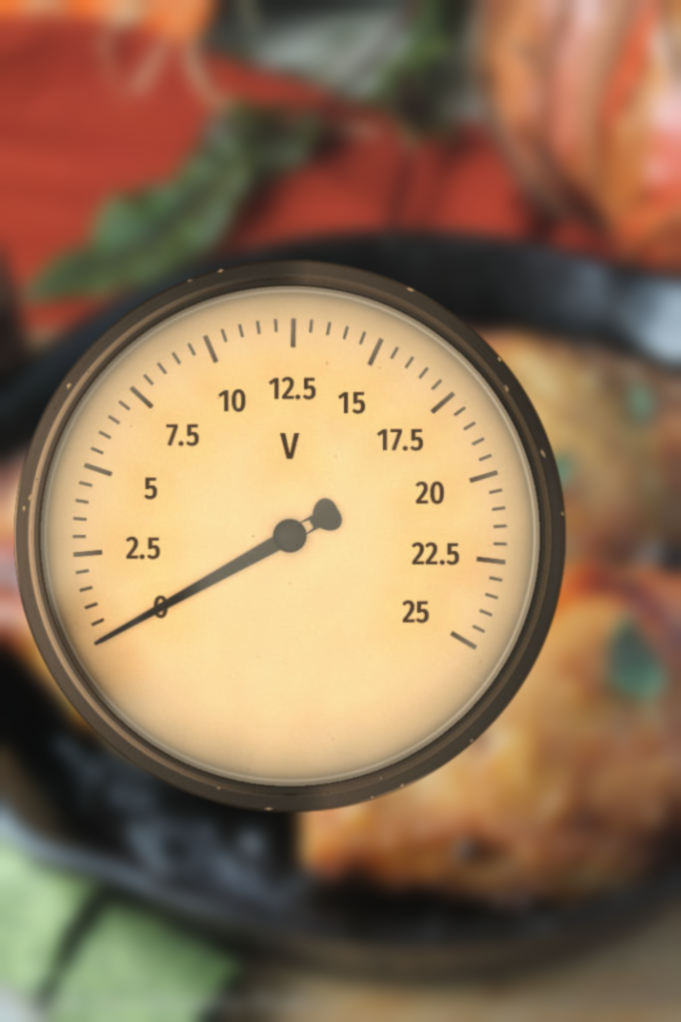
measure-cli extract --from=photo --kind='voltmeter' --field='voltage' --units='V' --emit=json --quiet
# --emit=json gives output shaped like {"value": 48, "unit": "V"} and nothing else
{"value": 0, "unit": "V"}
